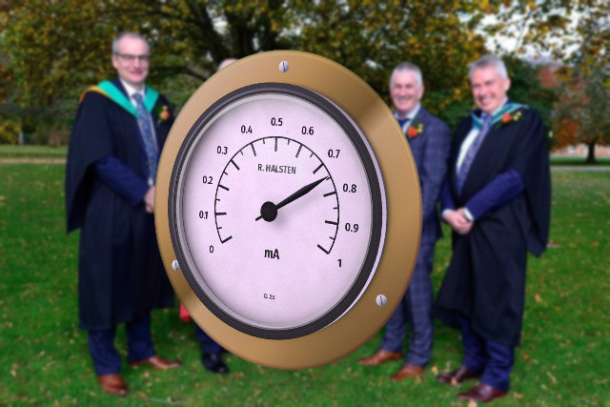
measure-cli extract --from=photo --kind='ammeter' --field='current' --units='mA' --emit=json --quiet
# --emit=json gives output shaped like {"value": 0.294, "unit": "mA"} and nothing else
{"value": 0.75, "unit": "mA"}
